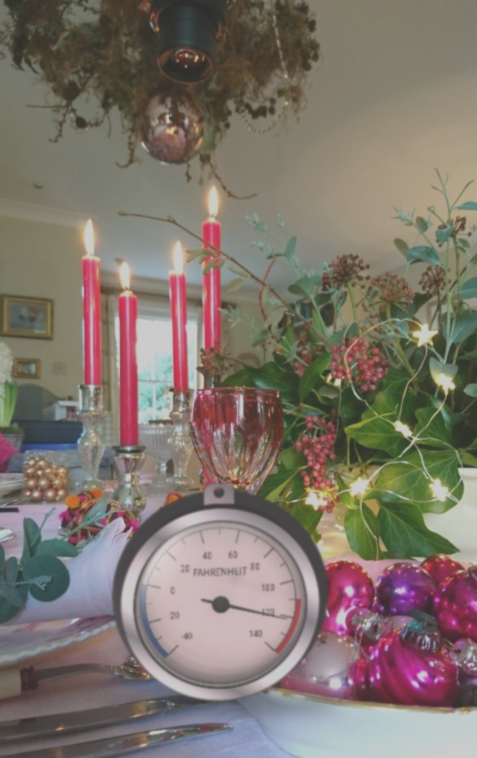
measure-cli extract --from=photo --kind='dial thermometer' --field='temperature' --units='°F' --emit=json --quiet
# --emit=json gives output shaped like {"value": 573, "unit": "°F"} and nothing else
{"value": 120, "unit": "°F"}
